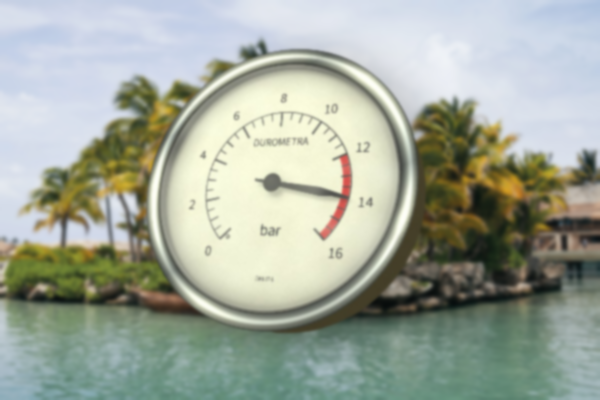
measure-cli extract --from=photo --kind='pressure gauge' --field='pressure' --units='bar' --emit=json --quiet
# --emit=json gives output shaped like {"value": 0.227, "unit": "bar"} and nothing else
{"value": 14, "unit": "bar"}
